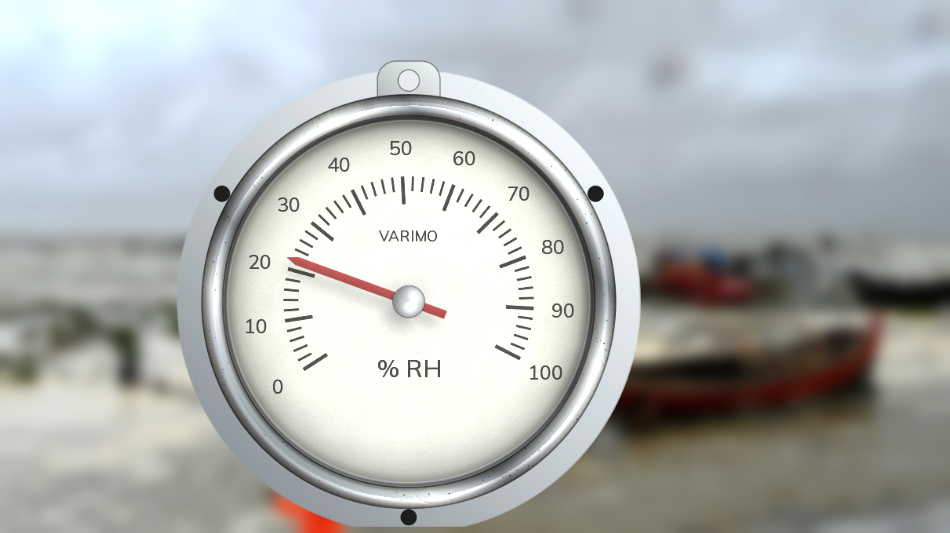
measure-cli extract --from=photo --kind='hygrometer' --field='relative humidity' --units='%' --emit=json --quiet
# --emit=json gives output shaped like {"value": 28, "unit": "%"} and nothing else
{"value": 22, "unit": "%"}
